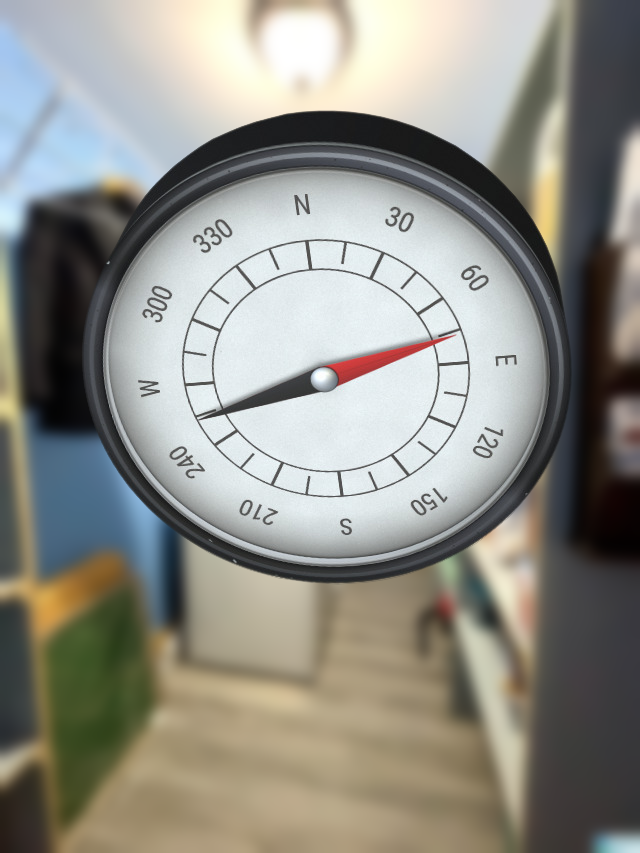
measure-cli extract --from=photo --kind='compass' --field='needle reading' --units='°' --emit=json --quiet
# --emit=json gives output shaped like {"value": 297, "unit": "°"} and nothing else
{"value": 75, "unit": "°"}
